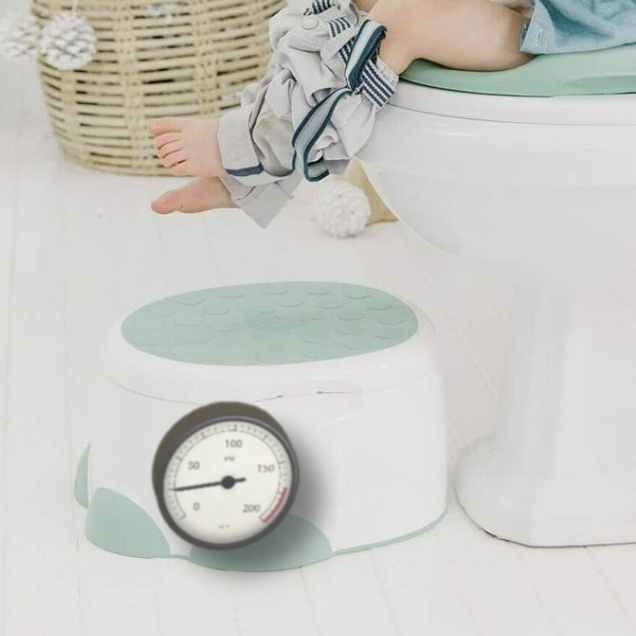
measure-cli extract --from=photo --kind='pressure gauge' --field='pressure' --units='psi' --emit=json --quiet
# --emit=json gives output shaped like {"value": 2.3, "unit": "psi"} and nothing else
{"value": 25, "unit": "psi"}
